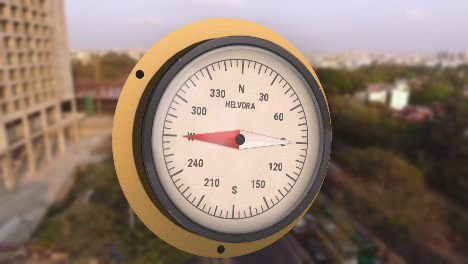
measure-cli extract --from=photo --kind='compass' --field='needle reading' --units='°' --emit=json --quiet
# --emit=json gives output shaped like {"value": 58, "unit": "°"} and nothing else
{"value": 270, "unit": "°"}
